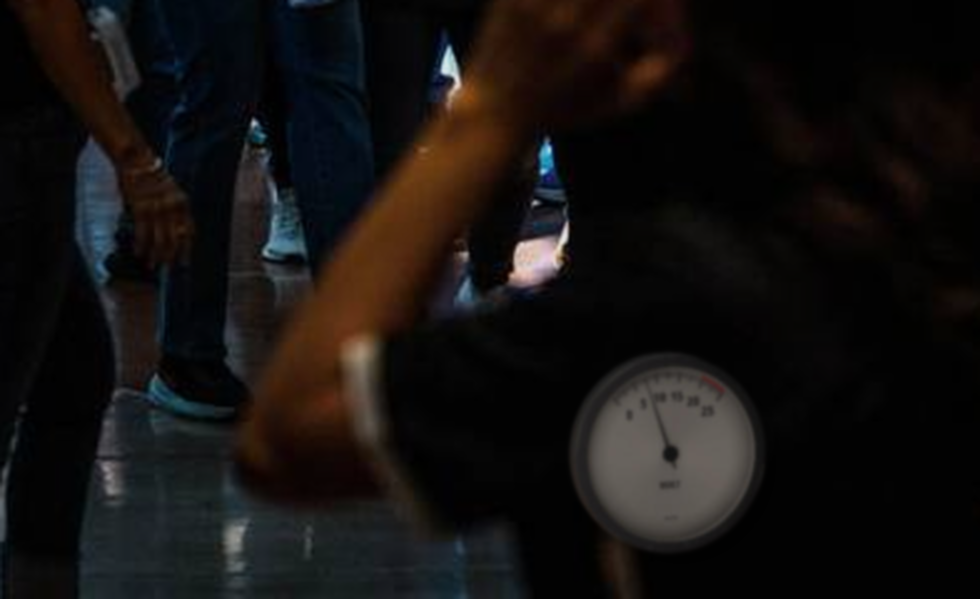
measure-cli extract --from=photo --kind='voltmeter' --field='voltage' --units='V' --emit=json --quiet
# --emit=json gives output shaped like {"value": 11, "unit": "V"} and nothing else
{"value": 7.5, "unit": "V"}
